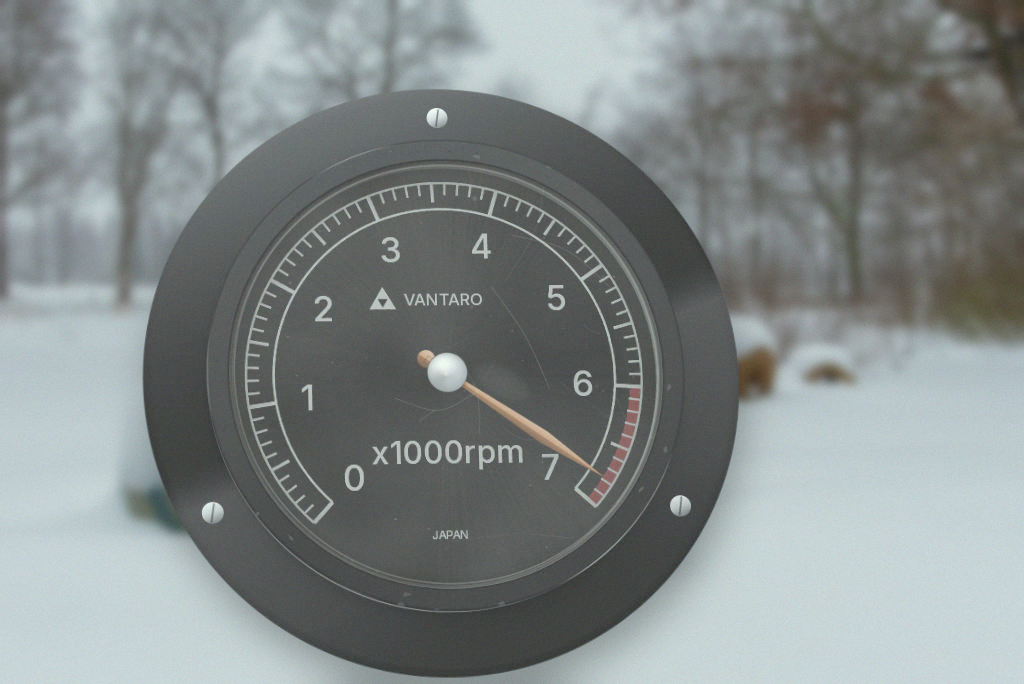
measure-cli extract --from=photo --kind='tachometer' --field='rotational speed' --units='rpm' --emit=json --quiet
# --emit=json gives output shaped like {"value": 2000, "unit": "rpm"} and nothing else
{"value": 6800, "unit": "rpm"}
